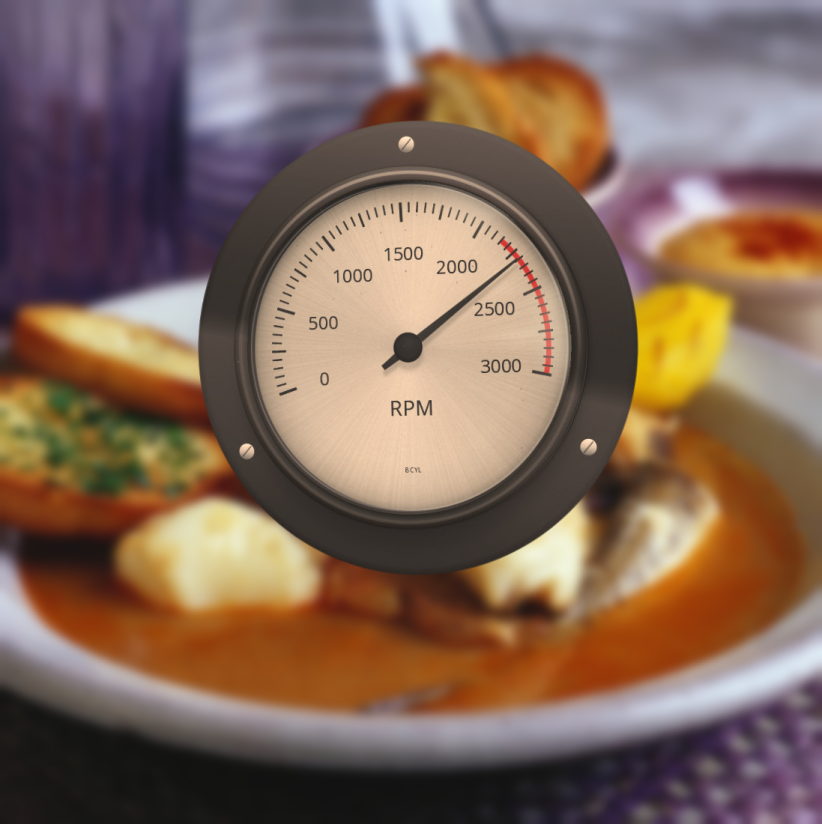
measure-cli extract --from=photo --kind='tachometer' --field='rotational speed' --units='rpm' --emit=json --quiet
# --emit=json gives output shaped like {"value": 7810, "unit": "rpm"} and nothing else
{"value": 2300, "unit": "rpm"}
